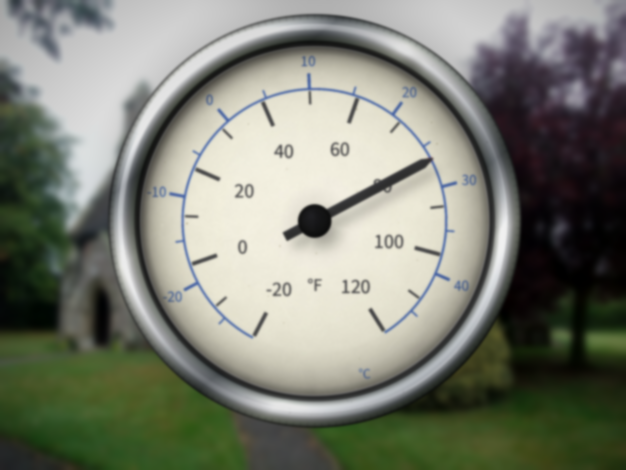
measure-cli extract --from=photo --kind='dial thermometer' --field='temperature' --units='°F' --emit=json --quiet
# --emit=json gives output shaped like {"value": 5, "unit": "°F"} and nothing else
{"value": 80, "unit": "°F"}
